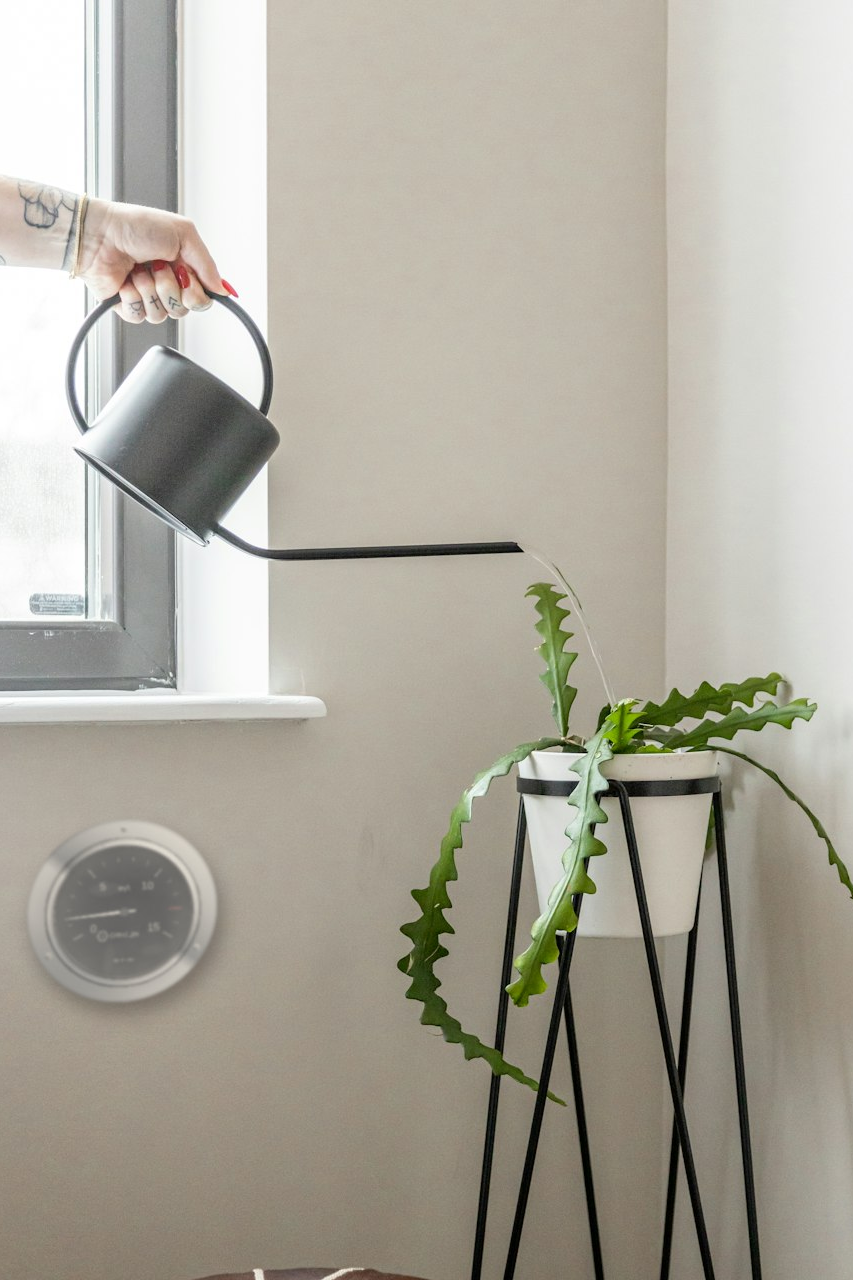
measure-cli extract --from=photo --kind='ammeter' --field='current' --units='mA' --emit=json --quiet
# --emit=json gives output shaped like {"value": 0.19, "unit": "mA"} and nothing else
{"value": 1.5, "unit": "mA"}
